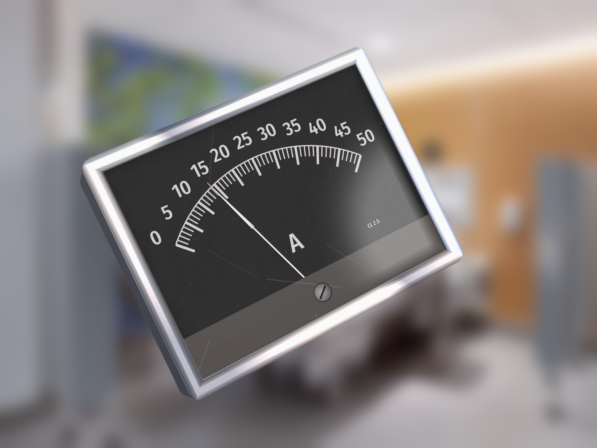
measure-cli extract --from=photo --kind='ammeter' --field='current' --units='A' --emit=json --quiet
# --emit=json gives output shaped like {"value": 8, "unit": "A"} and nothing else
{"value": 14, "unit": "A"}
